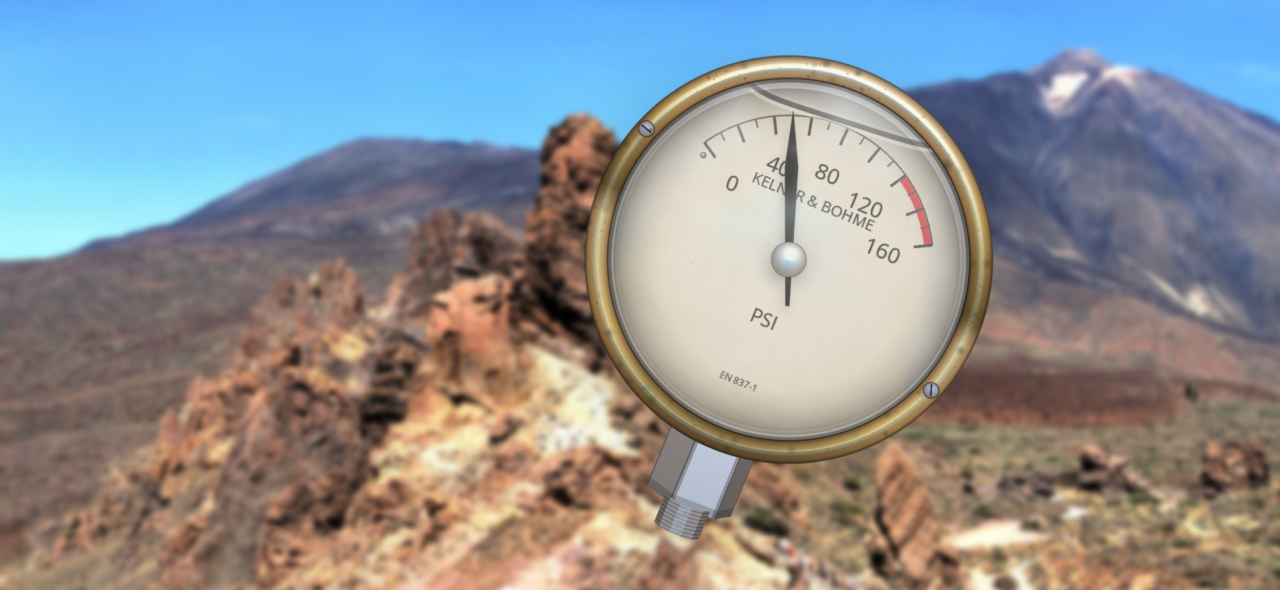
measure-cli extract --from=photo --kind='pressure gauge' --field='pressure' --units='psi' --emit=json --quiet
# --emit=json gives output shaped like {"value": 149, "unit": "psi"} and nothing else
{"value": 50, "unit": "psi"}
